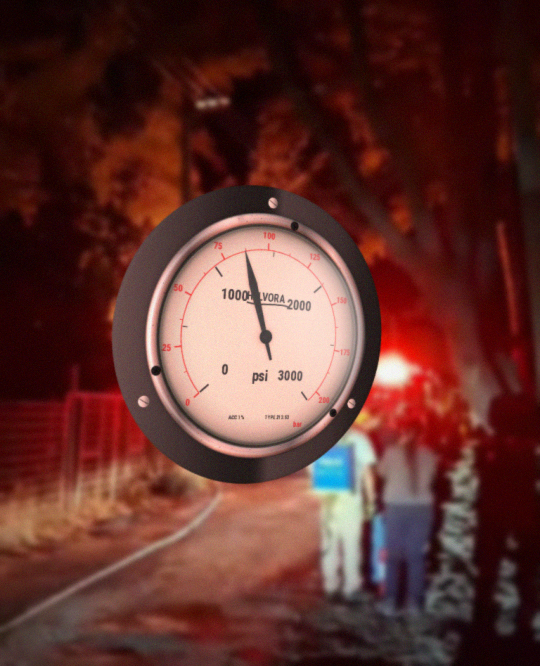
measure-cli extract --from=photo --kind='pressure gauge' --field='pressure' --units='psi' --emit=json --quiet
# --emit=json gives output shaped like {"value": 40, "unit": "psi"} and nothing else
{"value": 1250, "unit": "psi"}
